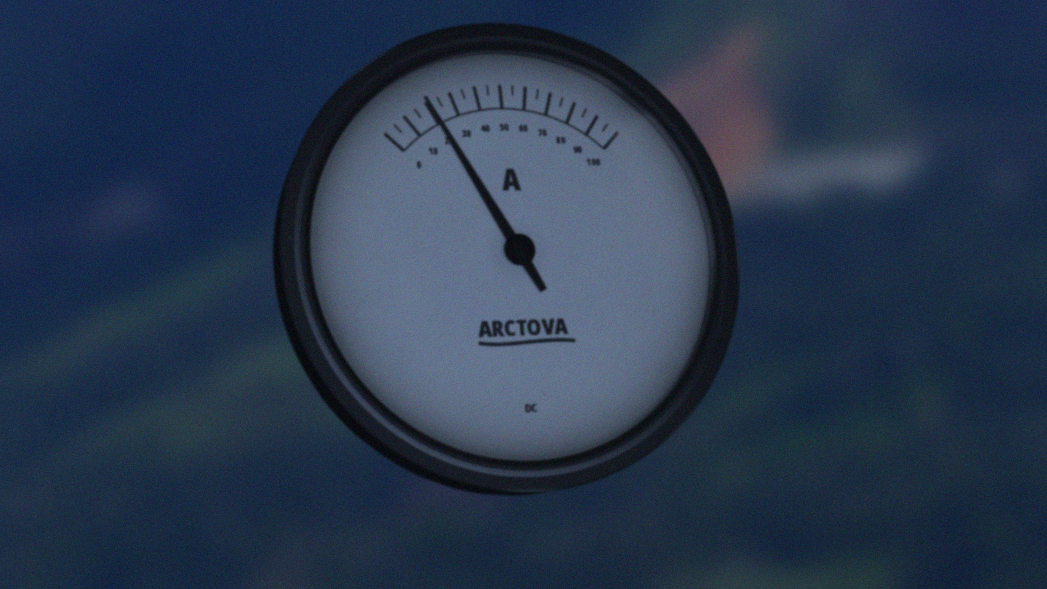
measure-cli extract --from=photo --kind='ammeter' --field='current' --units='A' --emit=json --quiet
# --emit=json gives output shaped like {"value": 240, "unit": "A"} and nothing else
{"value": 20, "unit": "A"}
